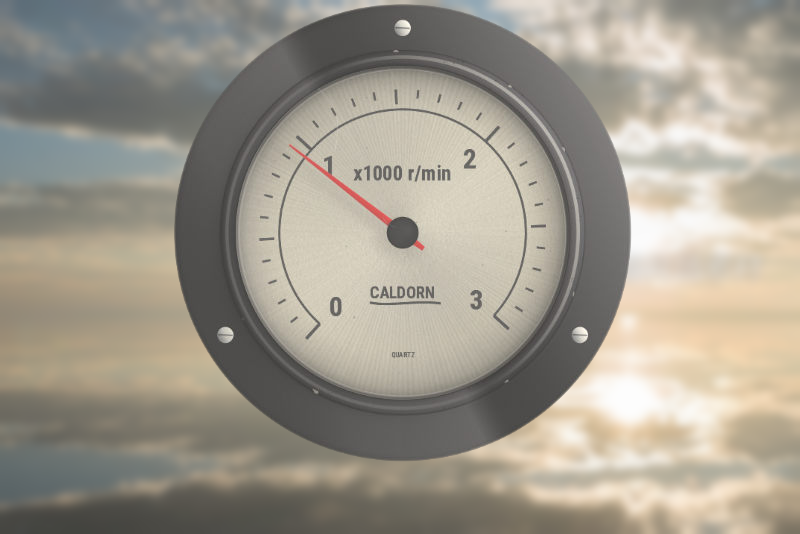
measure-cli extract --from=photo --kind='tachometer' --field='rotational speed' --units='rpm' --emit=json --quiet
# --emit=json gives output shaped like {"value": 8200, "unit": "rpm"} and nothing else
{"value": 950, "unit": "rpm"}
